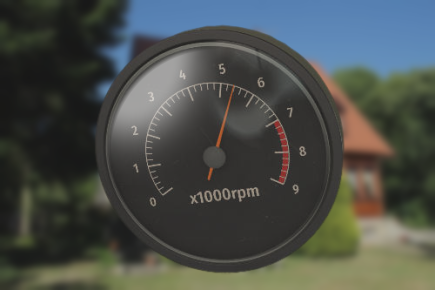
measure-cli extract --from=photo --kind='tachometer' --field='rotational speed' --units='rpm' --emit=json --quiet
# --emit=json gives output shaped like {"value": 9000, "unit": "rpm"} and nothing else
{"value": 5400, "unit": "rpm"}
